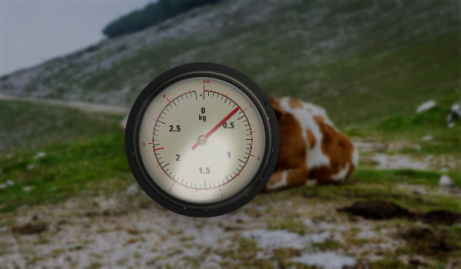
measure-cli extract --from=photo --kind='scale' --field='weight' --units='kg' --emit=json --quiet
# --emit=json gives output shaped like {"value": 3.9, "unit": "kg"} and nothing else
{"value": 0.4, "unit": "kg"}
